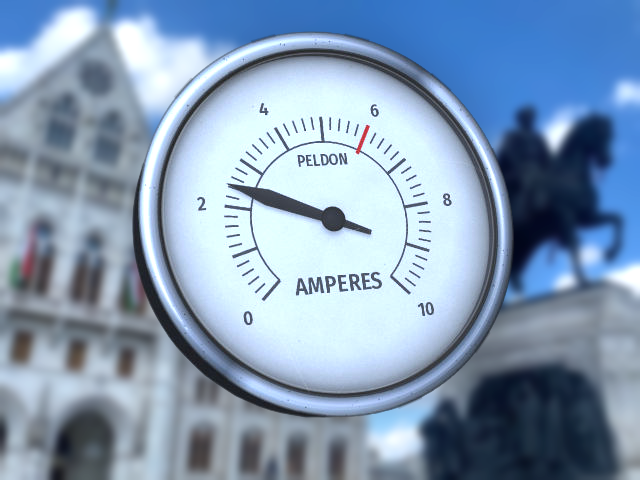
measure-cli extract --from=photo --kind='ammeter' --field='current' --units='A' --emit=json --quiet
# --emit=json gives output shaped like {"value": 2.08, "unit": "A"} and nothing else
{"value": 2.4, "unit": "A"}
